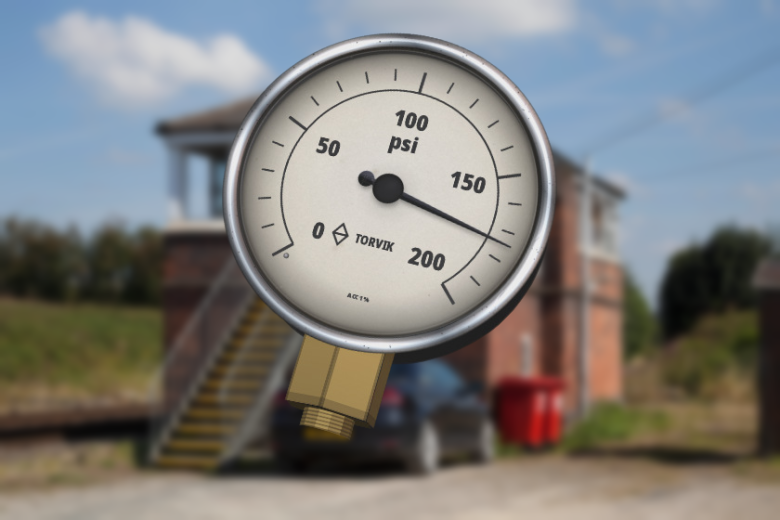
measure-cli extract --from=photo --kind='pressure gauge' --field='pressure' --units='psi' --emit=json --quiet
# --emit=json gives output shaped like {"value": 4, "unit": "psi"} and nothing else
{"value": 175, "unit": "psi"}
